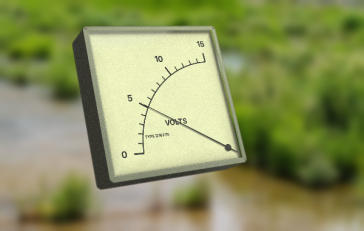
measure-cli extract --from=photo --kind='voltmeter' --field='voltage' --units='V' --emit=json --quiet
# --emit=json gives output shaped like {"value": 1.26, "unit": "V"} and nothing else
{"value": 5, "unit": "V"}
